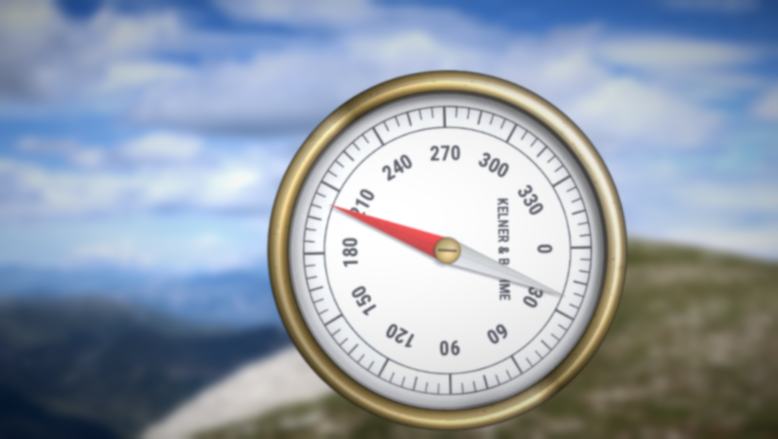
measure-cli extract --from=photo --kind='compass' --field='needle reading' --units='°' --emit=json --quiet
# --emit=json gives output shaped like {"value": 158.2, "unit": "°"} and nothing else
{"value": 202.5, "unit": "°"}
